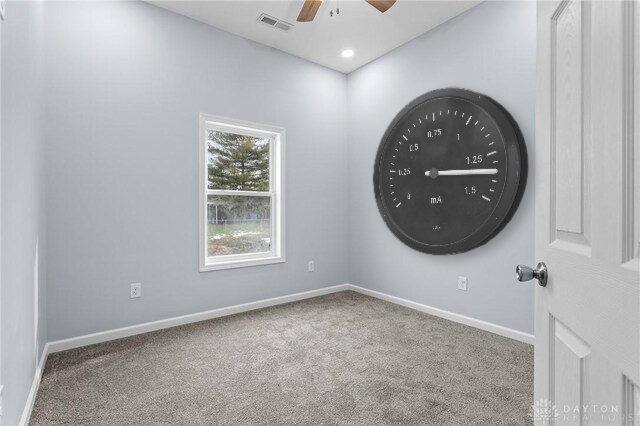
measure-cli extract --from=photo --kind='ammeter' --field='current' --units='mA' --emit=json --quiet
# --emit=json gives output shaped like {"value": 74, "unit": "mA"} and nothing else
{"value": 1.35, "unit": "mA"}
